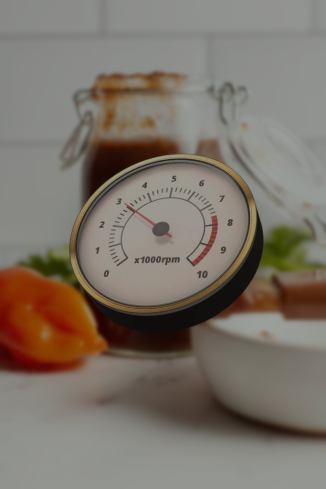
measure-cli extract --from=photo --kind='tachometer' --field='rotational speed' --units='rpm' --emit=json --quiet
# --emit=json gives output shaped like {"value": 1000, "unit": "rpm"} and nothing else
{"value": 3000, "unit": "rpm"}
